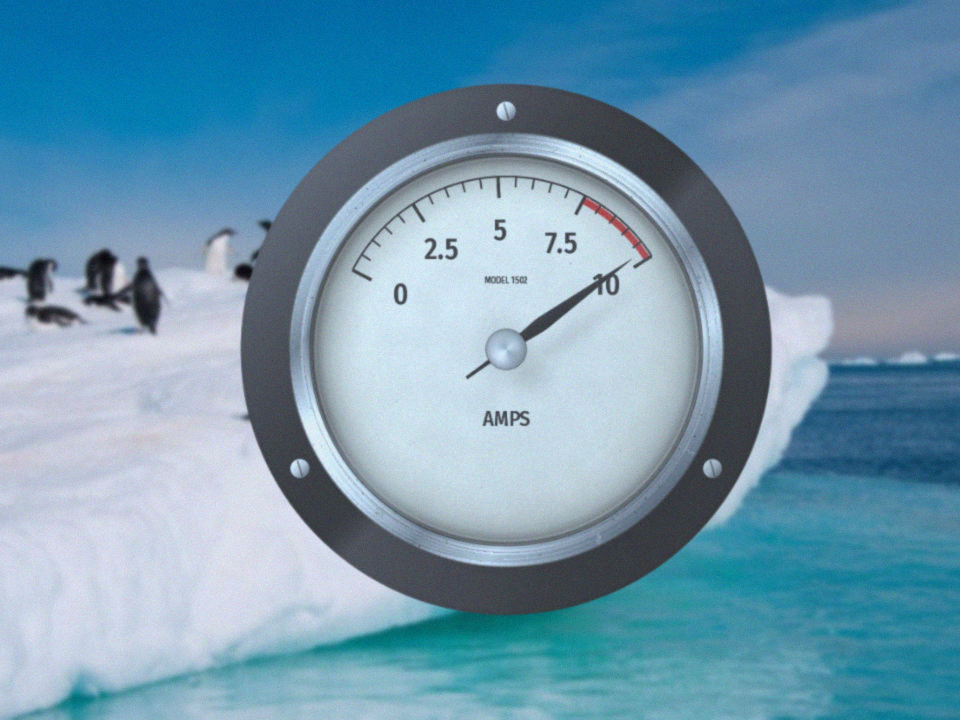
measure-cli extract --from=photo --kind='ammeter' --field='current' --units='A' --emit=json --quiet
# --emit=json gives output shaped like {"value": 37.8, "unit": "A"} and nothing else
{"value": 9.75, "unit": "A"}
